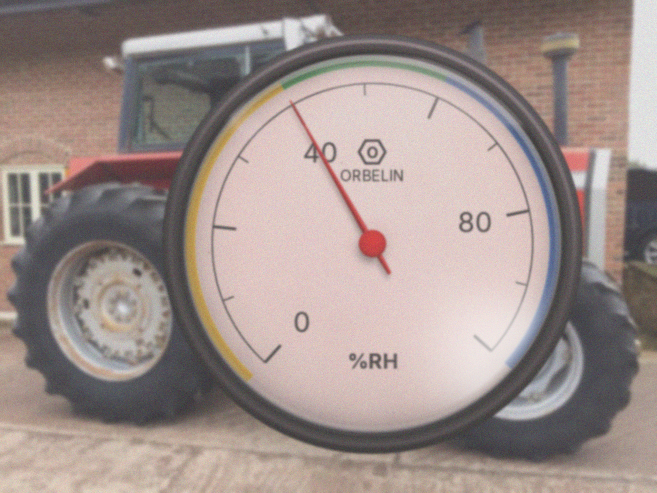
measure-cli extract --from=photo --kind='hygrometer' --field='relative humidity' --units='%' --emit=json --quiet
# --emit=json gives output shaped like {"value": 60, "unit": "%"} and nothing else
{"value": 40, "unit": "%"}
